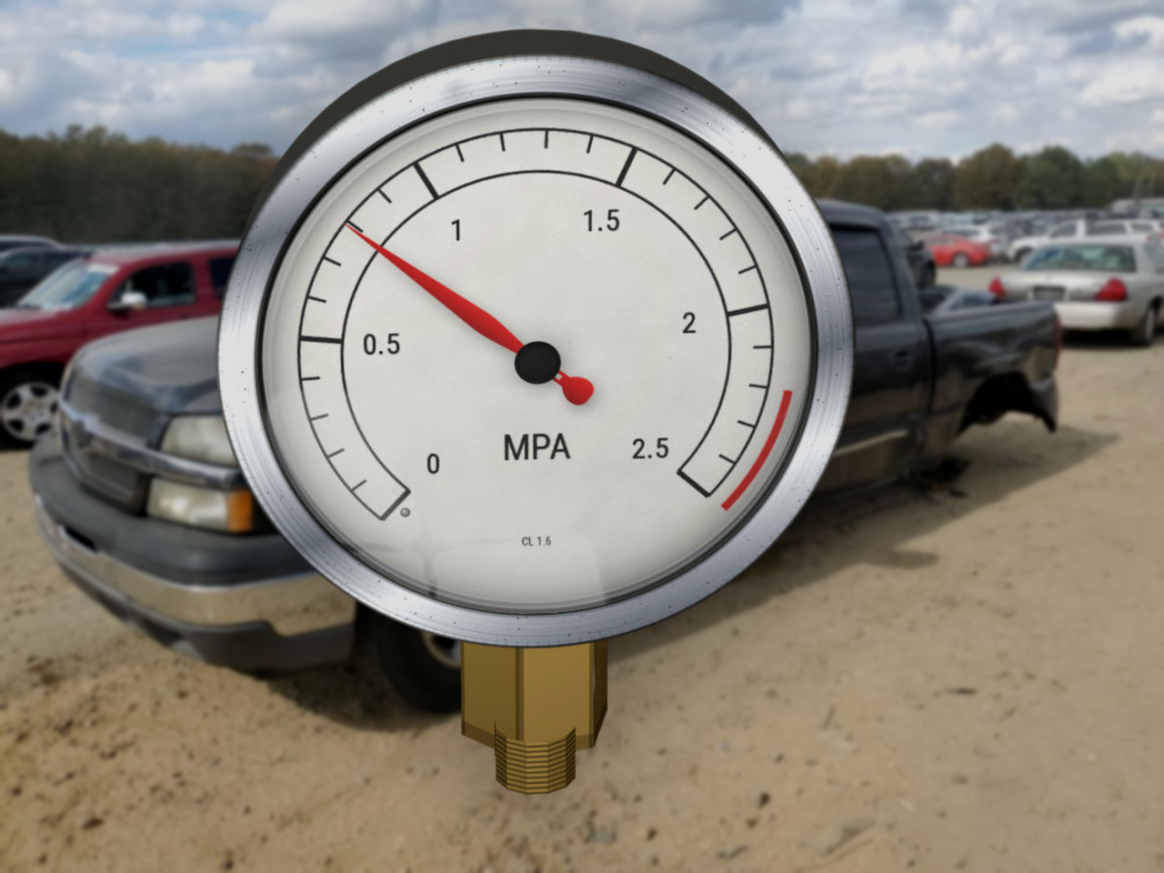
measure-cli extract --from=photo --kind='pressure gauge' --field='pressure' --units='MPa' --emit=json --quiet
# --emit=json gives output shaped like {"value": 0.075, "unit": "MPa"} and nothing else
{"value": 0.8, "unit": "MPa"}
